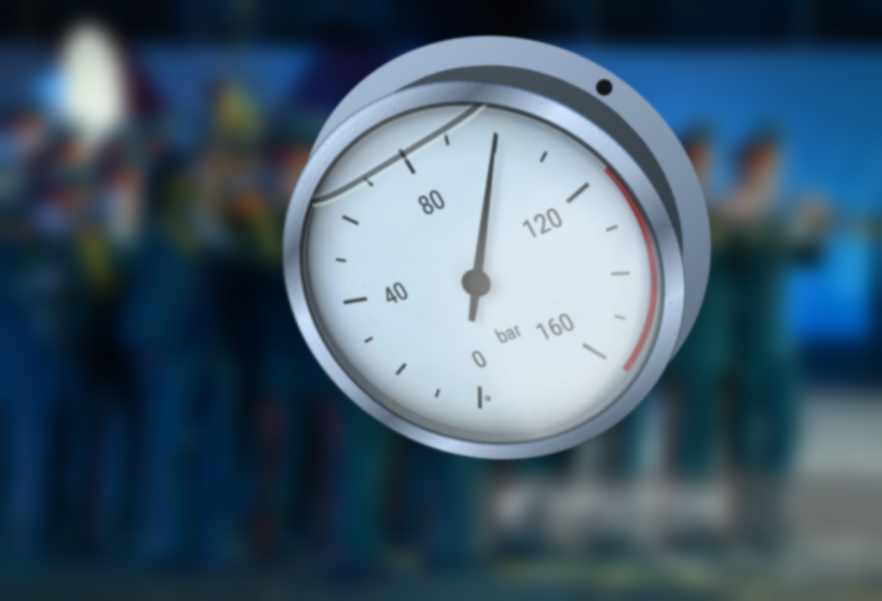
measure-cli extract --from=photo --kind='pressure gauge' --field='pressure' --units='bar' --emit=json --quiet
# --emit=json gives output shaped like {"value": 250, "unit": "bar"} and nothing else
{"value": 100, "unit": "bar"}
